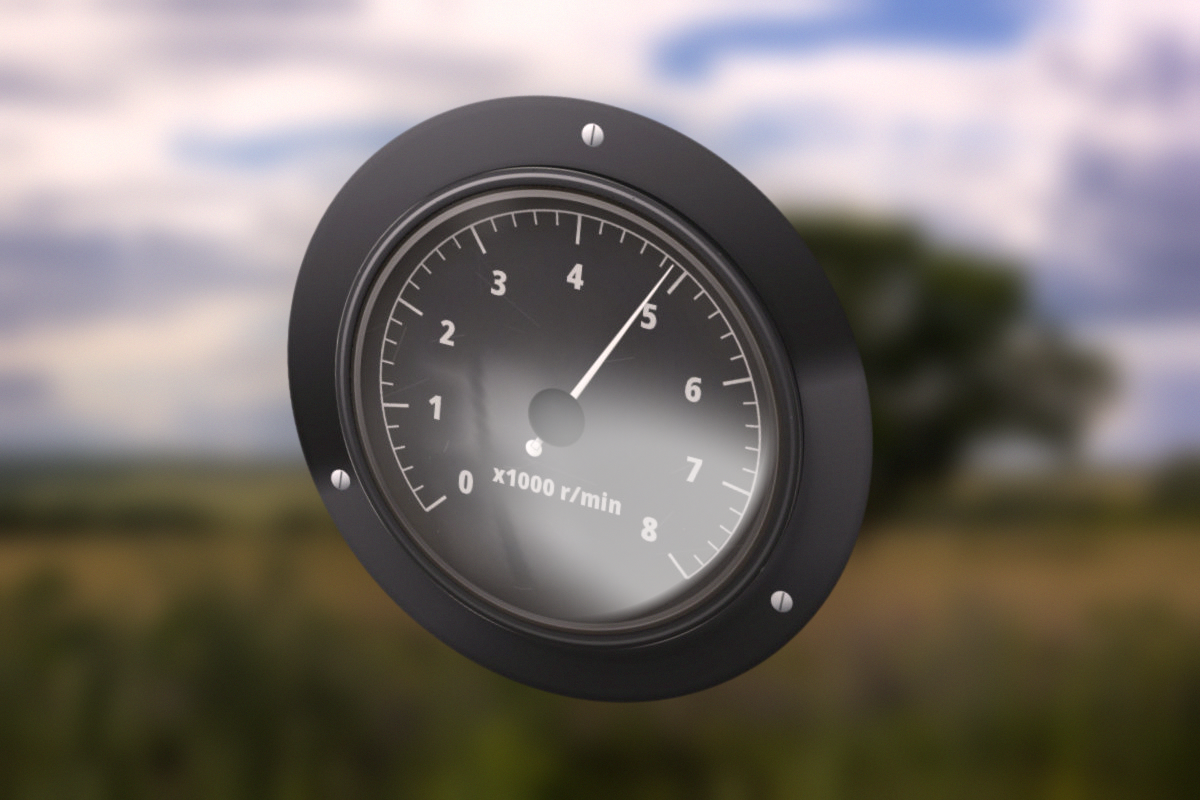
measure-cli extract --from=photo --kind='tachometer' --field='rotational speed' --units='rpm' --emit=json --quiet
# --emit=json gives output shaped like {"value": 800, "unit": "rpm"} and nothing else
{"value": 4900, "unit": "rpm"}
